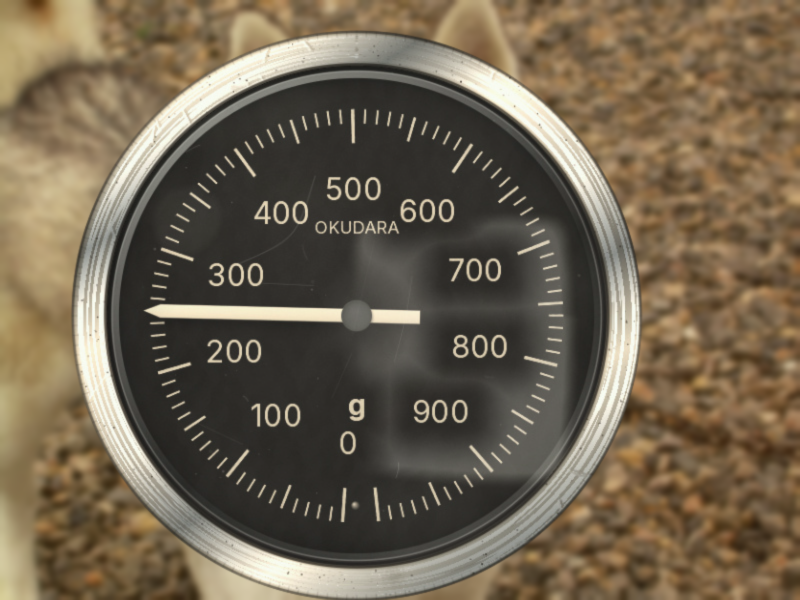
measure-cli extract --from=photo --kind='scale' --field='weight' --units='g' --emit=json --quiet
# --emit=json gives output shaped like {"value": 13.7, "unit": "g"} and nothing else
{"value": 250, "unit": "g"}
